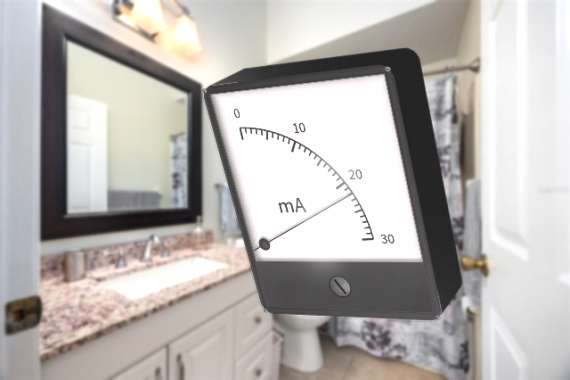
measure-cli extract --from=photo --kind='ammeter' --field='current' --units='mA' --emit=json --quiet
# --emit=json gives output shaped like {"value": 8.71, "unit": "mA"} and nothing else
{"value": 22, "unit": "mA"}
